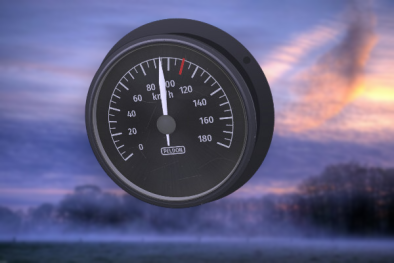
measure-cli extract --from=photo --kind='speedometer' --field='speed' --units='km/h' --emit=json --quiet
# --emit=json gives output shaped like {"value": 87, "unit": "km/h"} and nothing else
{"value": 95, "unit": "km/h"}
